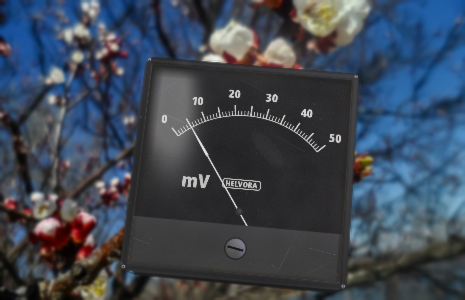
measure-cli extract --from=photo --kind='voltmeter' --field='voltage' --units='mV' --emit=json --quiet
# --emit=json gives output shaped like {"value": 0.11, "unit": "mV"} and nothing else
{"value": 5, "unit": "mV"}
